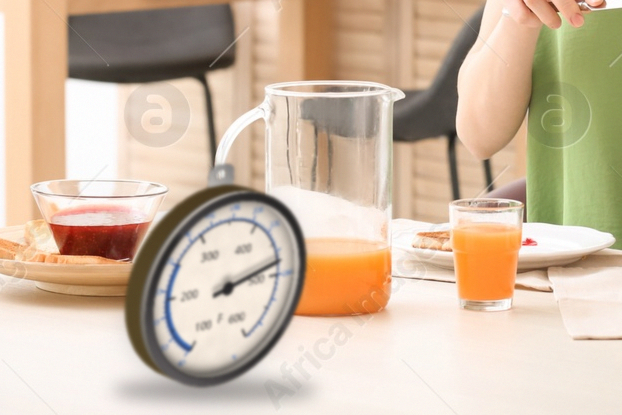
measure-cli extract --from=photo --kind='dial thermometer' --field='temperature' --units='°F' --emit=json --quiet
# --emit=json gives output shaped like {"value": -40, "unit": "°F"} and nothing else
{"value": 475, "unit": "°F"}
